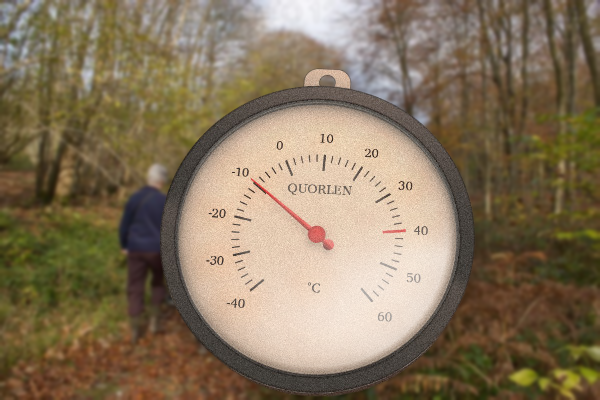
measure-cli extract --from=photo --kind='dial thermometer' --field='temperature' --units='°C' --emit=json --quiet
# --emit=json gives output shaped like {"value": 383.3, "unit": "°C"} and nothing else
{"value": -10, "unit": "°C"}
